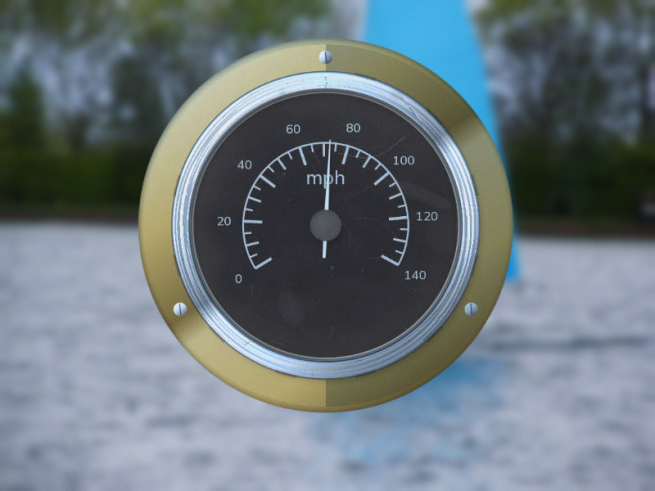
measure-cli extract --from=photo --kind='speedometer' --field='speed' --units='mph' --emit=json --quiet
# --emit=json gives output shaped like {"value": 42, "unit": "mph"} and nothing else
{"value": 72.5, "unit": "mph"}
